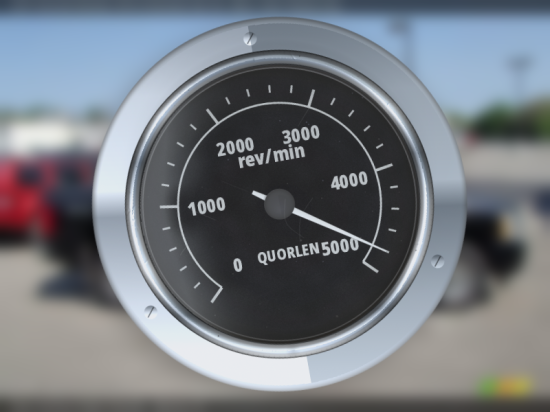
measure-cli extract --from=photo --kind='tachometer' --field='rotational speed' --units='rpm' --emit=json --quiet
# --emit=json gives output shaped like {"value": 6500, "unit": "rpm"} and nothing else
{"value": 4800, "unit": "rpm"}
